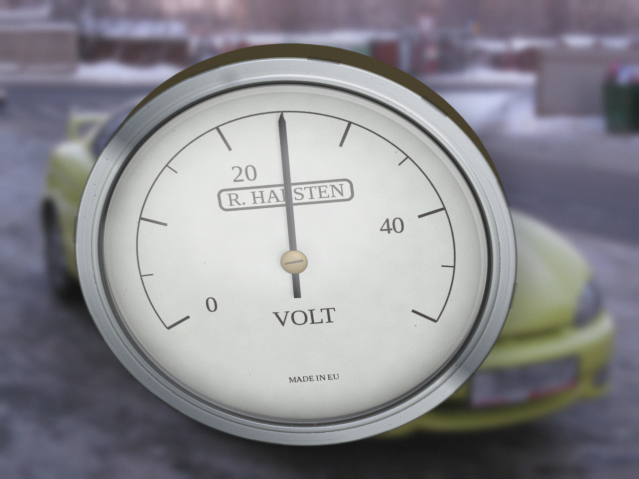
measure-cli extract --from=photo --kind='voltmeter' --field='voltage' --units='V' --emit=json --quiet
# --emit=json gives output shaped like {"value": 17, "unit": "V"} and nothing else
{"value": 25, "unit": "V"}
